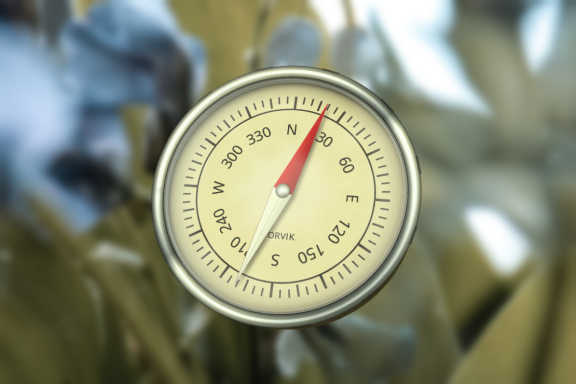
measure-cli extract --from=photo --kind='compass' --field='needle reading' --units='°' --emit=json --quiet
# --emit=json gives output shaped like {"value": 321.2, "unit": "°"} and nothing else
{"value": 20, "unit": "°"}
